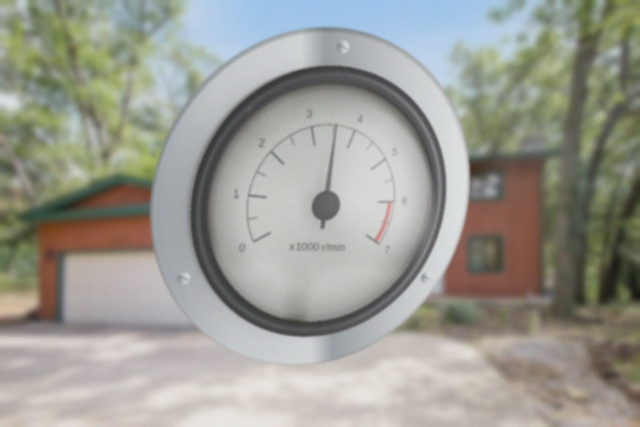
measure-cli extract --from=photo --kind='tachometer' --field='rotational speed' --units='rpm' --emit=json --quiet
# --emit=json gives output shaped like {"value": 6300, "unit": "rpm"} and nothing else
{"value": 3500, "unit": "rpm"}
